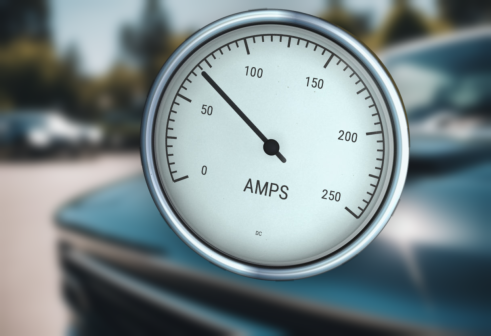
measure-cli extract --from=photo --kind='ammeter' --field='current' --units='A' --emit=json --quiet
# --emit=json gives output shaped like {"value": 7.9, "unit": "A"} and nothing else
{"value": 70, "unit": "A"}
